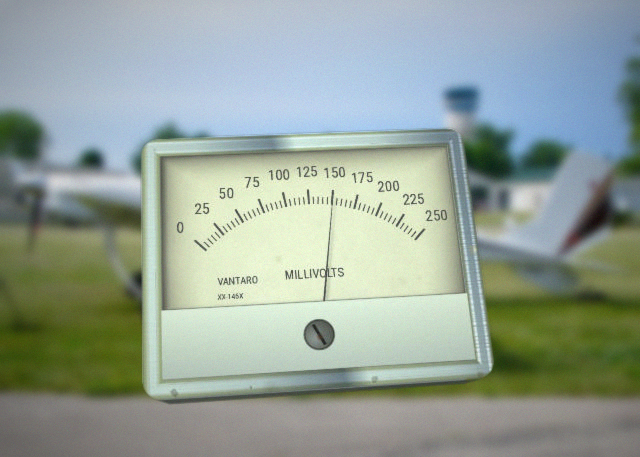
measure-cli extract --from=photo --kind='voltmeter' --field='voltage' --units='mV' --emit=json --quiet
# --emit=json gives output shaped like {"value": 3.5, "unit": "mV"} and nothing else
{"value": 150, "unit": "mV"}
